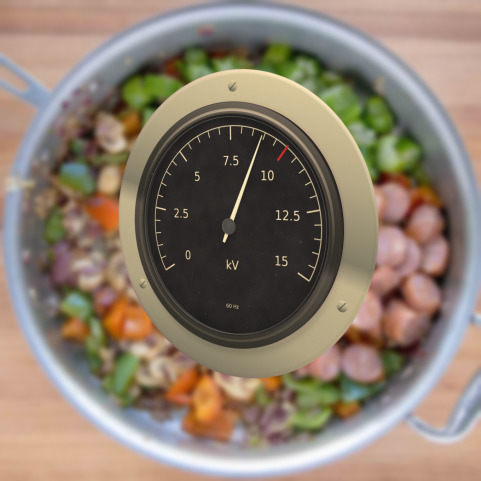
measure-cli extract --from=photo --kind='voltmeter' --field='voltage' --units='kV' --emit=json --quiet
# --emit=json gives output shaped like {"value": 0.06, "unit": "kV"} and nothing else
{"value": 9, "unit": "kV"}
